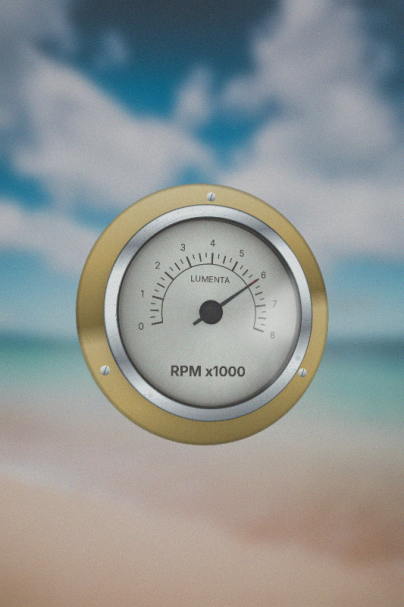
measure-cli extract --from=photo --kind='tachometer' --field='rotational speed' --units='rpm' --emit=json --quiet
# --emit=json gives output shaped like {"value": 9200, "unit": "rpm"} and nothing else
{"value": 6000, "unit": "rpm"}
